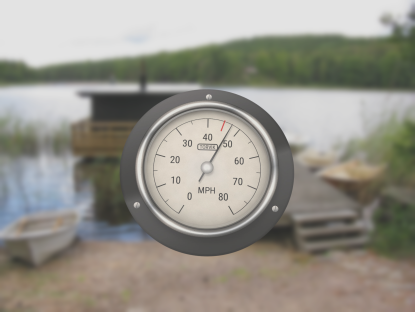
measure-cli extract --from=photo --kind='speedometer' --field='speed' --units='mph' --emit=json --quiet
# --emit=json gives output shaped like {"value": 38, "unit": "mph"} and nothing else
{"value": 47.5, "unit": "mph"}
